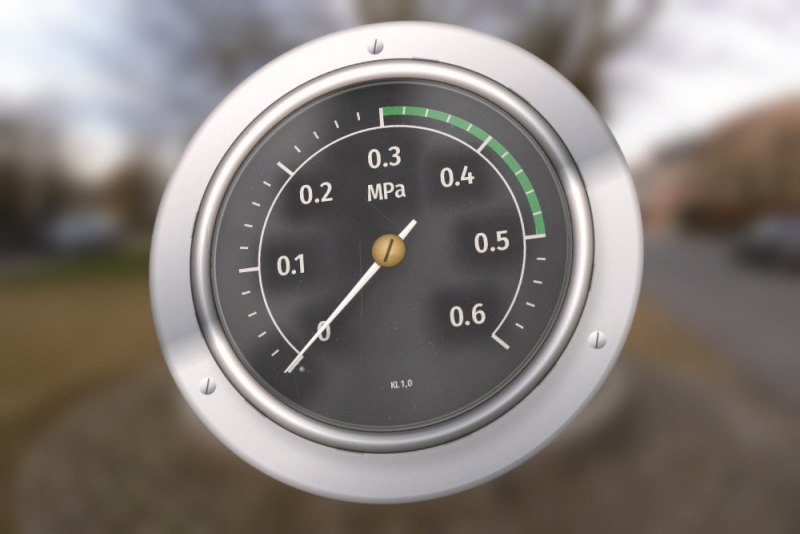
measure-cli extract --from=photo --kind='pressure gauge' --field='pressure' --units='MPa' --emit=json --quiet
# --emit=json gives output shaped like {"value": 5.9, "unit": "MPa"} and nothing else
{"value": 0, "unit": "MPa"}
